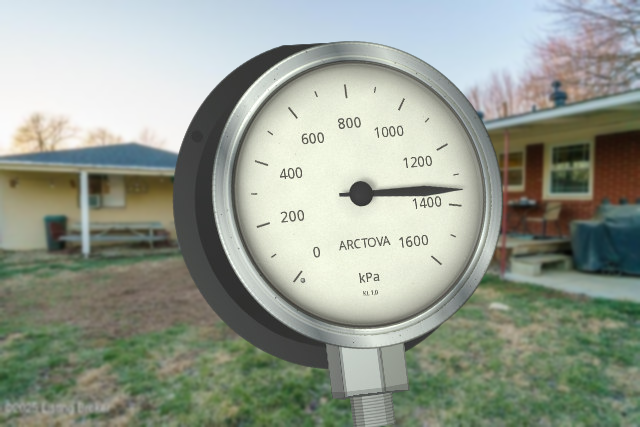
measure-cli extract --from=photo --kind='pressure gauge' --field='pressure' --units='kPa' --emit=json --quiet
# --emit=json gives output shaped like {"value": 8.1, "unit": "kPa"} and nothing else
{"value": 1350, "unit": "kPa"}
